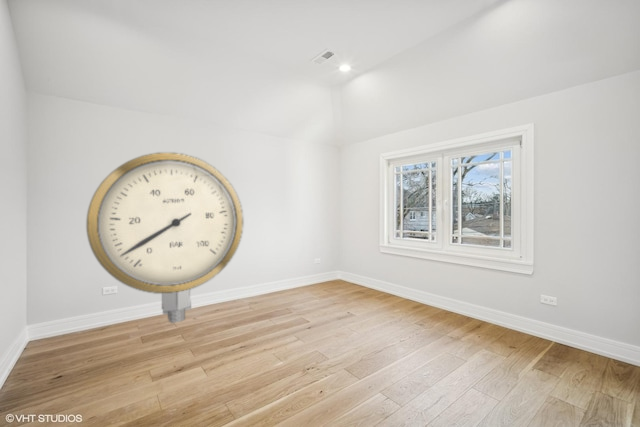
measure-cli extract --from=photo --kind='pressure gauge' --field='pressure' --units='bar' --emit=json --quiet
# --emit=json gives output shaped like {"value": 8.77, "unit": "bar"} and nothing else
{"value": 6, "unit": "bar"}
